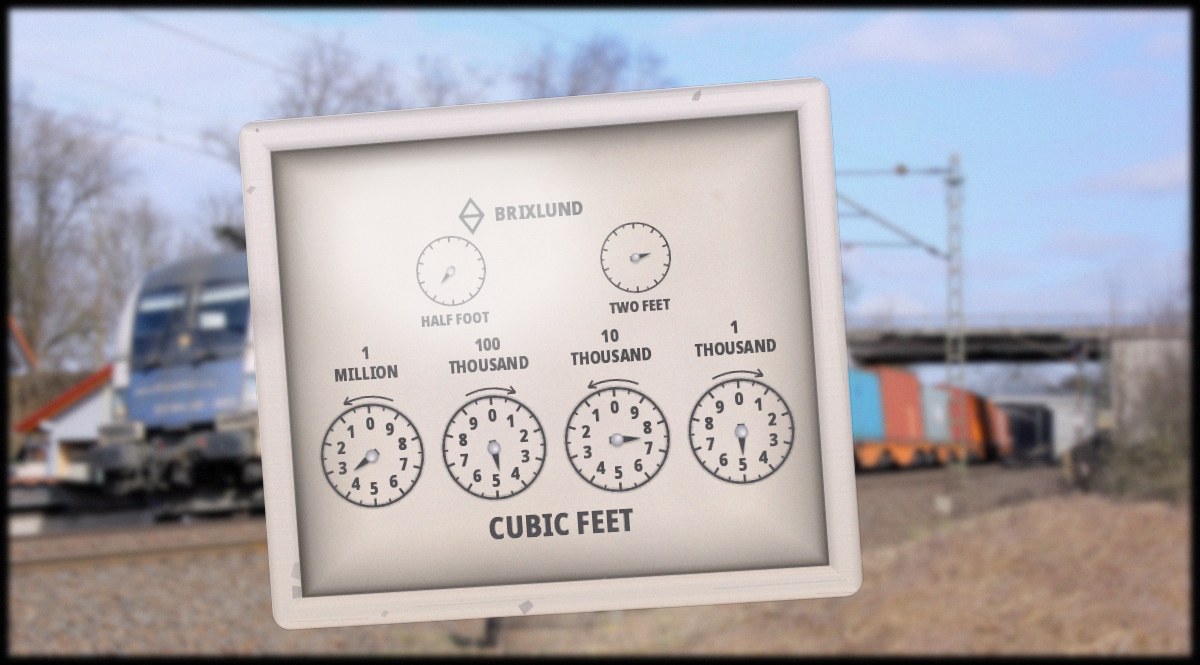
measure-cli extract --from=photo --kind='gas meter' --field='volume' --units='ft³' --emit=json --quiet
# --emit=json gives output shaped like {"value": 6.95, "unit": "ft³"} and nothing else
{"value": 347500, "unit": "ft³"}
